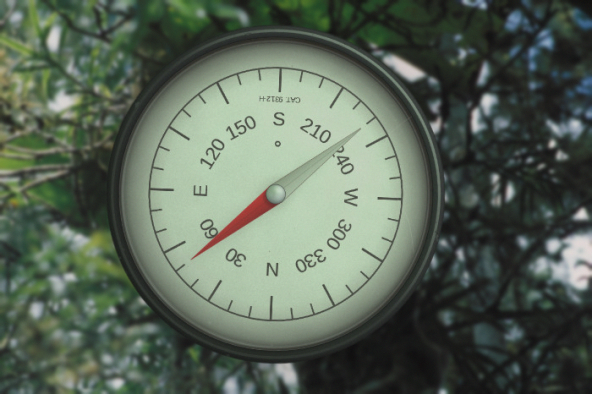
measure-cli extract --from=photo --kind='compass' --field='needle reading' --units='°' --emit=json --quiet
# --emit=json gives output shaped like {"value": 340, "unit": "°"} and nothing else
{"value": 50, "unit": "°"}
